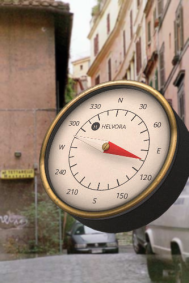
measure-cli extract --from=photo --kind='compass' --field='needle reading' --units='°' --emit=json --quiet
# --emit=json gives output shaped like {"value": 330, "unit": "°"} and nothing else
{"value": 105, "unit": "°"}
